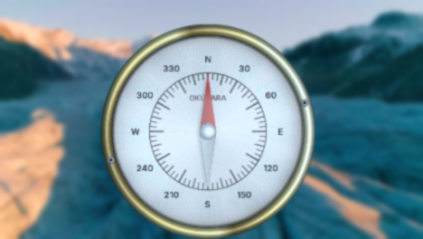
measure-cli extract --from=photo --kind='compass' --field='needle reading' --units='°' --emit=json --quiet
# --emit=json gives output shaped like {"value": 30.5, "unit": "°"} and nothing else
{"value": 0, "unit": "°"}
